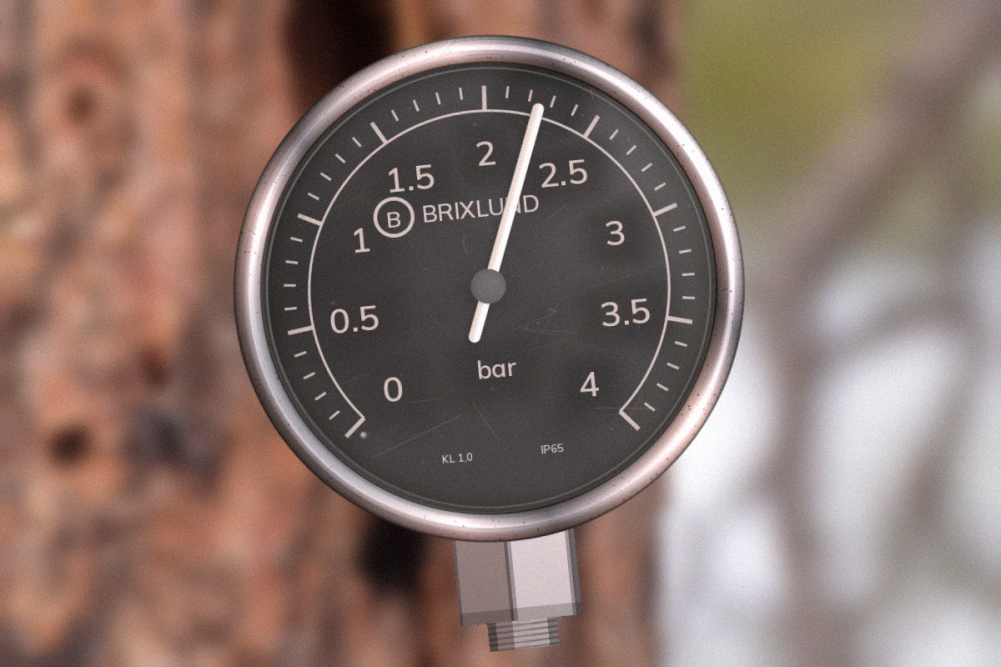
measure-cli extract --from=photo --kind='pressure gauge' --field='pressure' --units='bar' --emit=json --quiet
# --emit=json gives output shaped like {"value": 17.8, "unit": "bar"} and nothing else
{"value": 2.25, "unit": "bar"}
